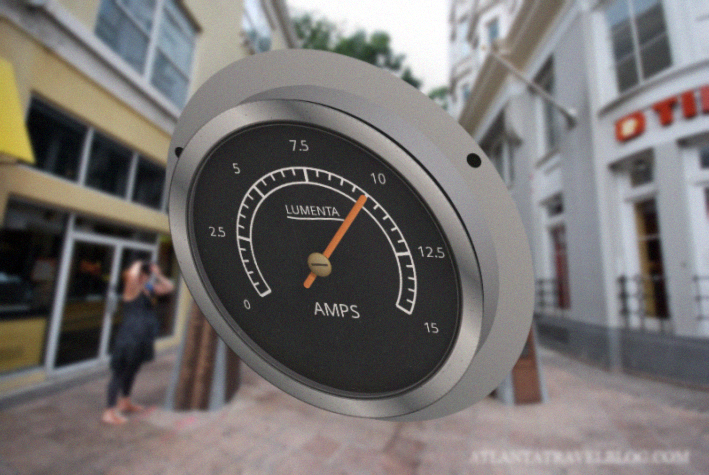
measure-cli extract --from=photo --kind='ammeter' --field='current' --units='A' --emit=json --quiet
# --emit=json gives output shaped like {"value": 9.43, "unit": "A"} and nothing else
{"value": 10, "unit": "A"}
